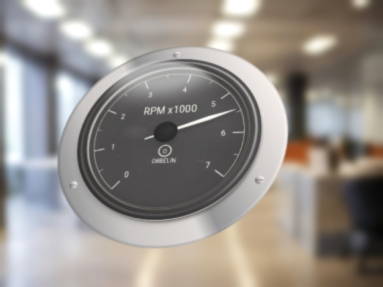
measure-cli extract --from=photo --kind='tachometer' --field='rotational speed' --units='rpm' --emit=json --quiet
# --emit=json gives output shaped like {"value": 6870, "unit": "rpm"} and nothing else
{"value": 5500, "unit": "rpm"}
